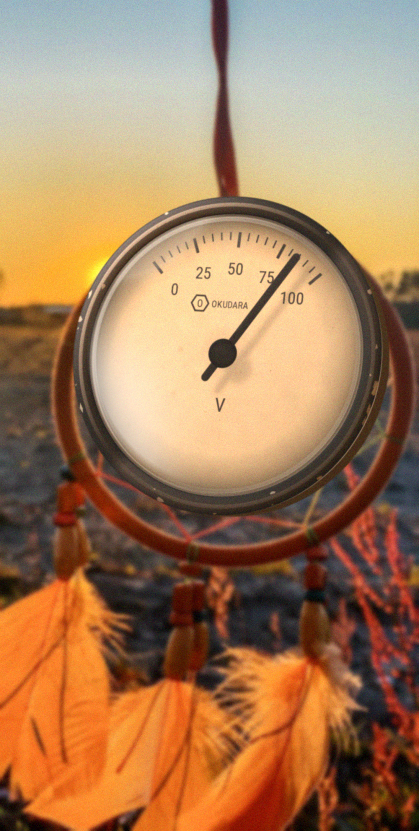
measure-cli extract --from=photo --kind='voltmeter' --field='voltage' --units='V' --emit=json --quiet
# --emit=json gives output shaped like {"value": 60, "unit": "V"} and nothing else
{"value": 85, "unit": "V"}
